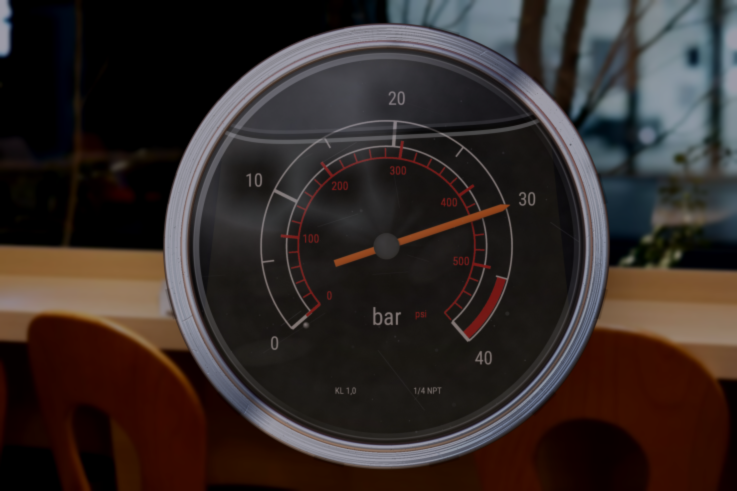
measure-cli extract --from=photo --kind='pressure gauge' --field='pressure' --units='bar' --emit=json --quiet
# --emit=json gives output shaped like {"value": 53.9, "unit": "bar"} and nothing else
{"value": 30, "unit": "bar"}
